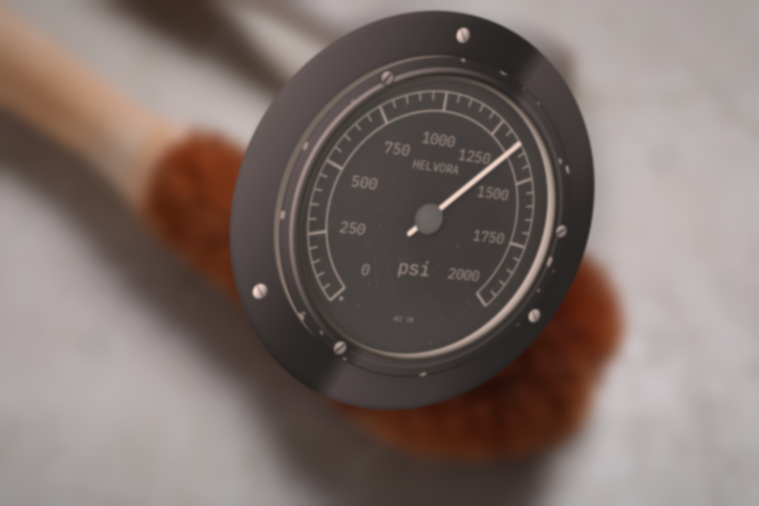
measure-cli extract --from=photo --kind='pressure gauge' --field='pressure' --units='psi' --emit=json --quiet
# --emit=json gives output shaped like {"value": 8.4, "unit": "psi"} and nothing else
{"value": 1350, "unit": "psi"}
